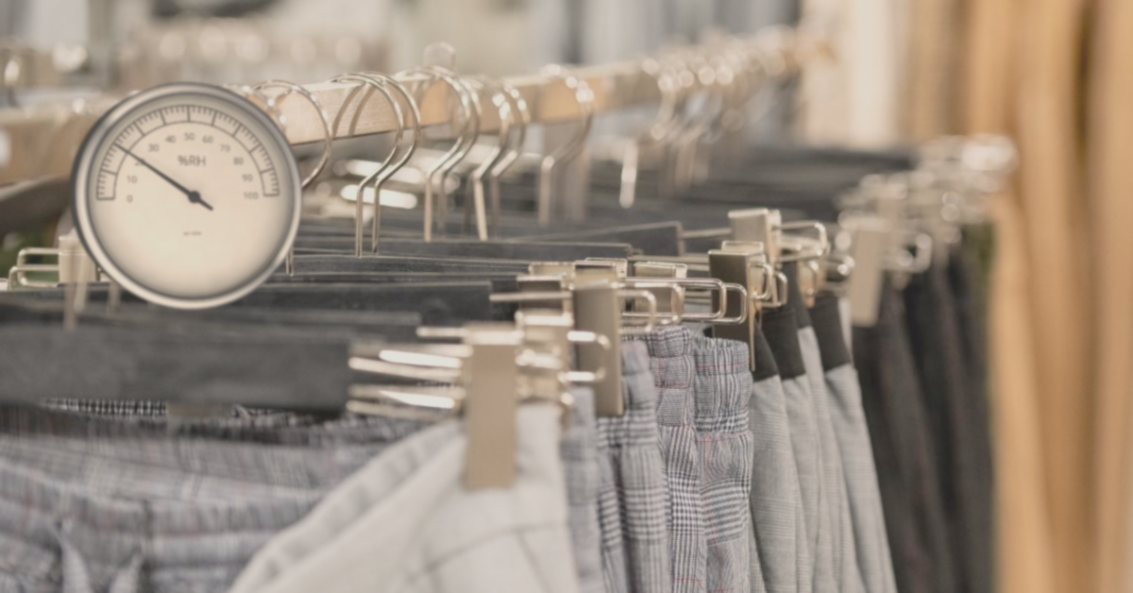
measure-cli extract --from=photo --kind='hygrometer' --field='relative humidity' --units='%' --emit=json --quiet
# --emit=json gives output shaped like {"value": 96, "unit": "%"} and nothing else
{"value": 20, "unit": "%"}
